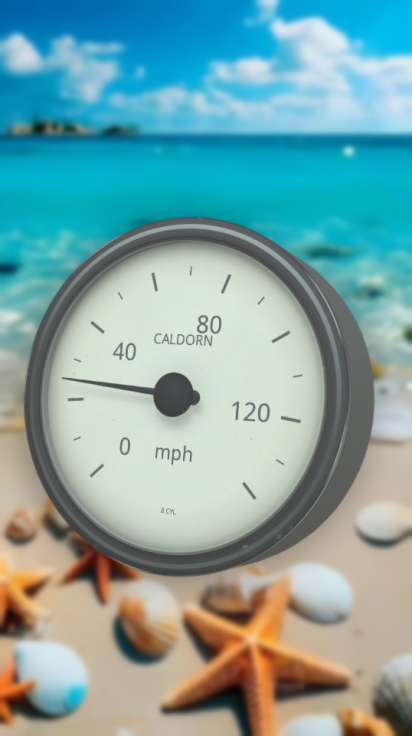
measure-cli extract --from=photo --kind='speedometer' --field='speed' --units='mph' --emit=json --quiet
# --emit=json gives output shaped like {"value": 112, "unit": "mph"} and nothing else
{"value": 25, "unit": "mph"}
